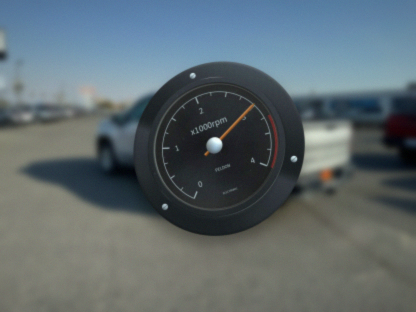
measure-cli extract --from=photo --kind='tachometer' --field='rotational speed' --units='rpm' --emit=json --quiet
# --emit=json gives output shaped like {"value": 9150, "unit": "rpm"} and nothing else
{"value": 3000, "unit": "rpm"}
